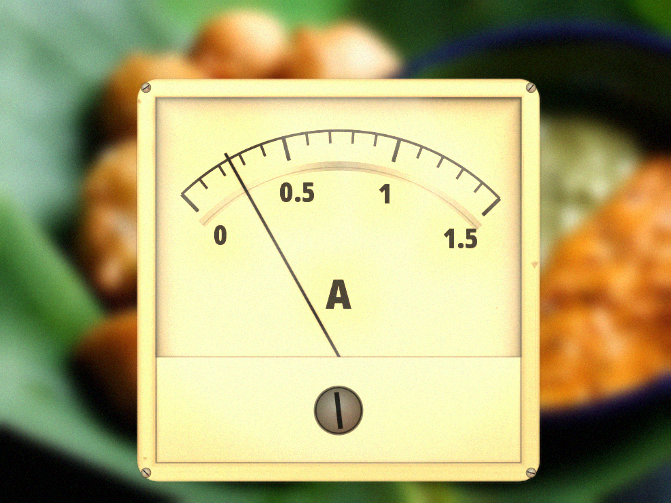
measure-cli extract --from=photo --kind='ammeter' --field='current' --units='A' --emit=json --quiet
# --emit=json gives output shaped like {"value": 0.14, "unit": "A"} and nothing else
{"value": 0.25, "unit": "A"}
